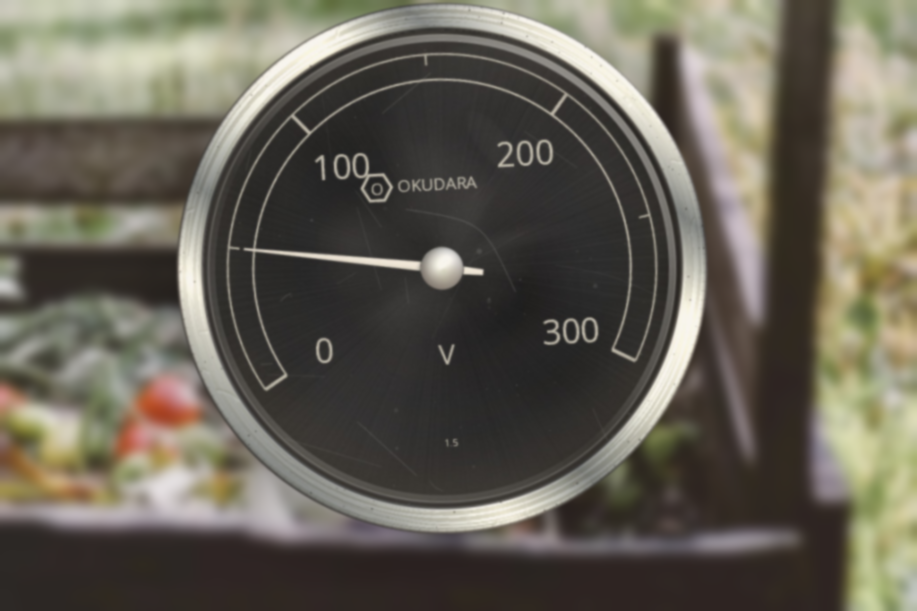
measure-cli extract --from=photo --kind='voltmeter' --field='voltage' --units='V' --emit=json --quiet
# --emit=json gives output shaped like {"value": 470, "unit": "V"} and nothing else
{"value": 50, "unit": "V"}
